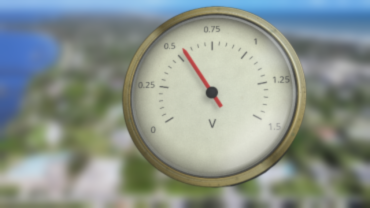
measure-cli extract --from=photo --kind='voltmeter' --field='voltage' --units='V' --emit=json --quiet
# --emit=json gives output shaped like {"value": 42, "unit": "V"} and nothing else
{"value": 0.55, "unit": "V"}
